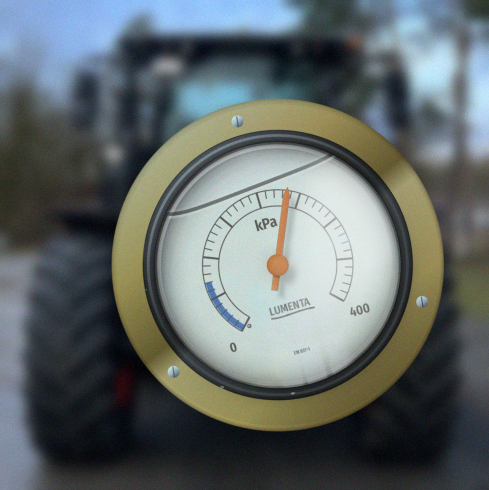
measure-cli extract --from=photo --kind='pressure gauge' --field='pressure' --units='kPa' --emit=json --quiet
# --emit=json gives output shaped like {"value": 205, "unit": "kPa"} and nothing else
{"value": 235, "unit": "kPa"}
